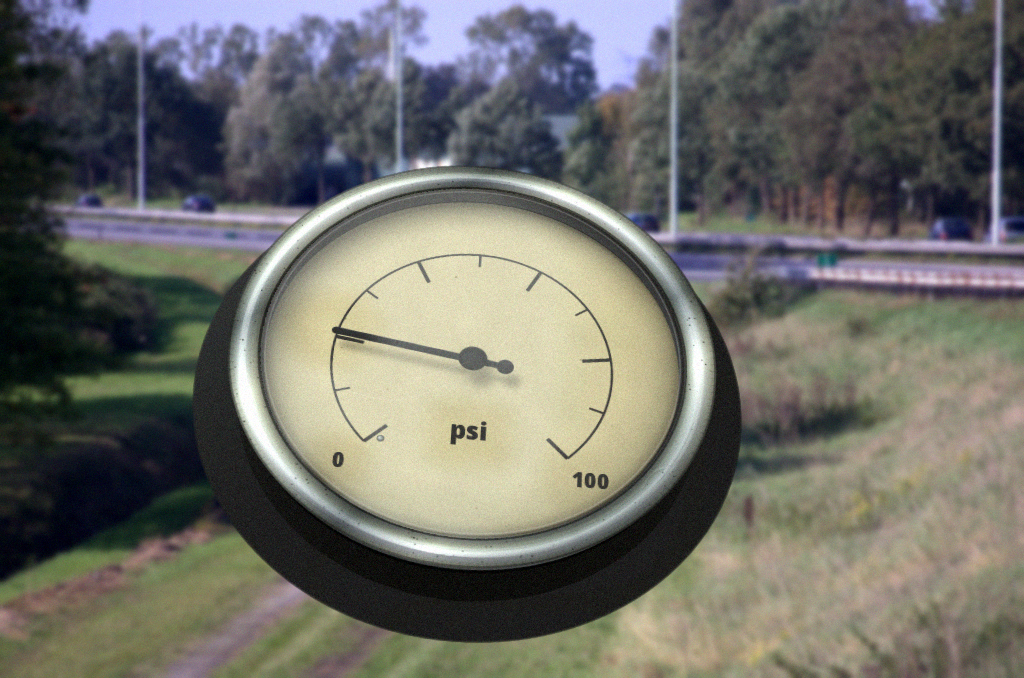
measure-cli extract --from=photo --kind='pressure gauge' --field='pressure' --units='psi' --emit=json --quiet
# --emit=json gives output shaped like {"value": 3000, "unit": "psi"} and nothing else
{"value": 20, "unit": "psi"}
